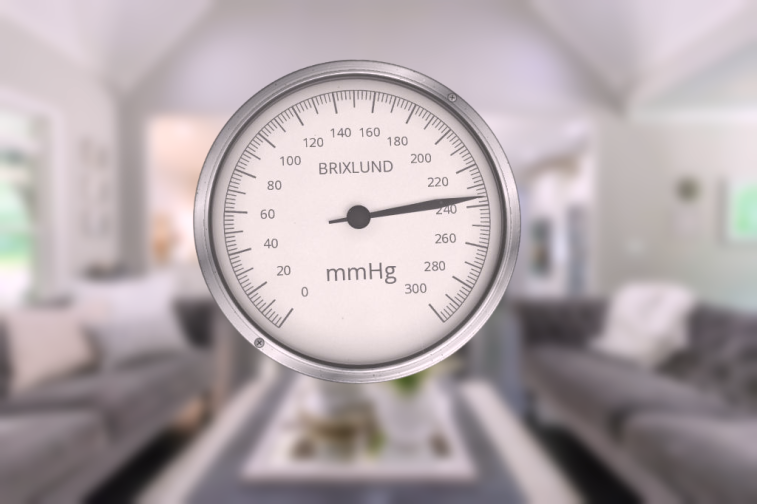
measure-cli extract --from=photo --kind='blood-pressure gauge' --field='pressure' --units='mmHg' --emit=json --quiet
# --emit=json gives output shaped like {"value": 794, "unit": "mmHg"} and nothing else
{"value": 236, "unit": "mmHg"}
